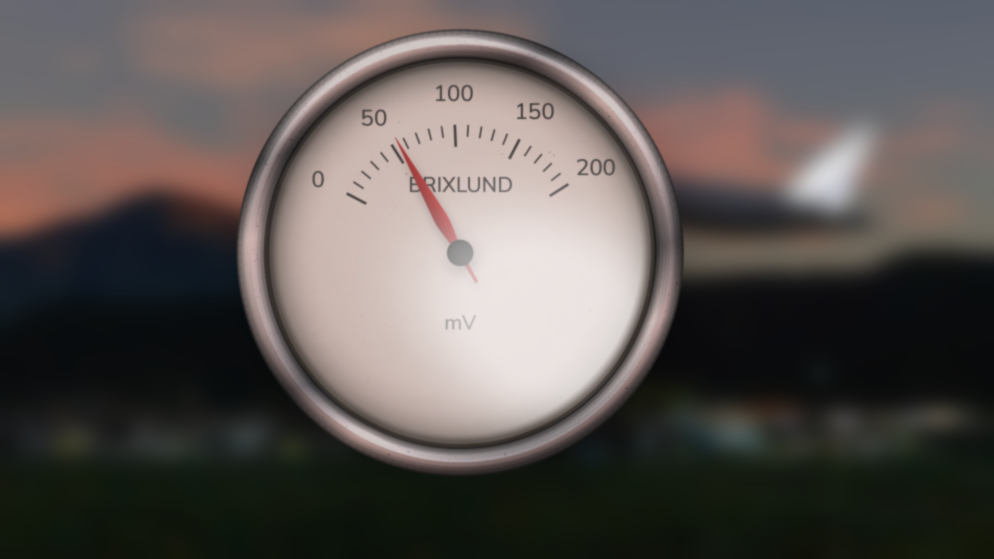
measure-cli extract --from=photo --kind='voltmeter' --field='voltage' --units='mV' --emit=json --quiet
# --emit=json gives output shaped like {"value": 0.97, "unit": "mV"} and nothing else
{"value": 55, "unit": "mV"}
